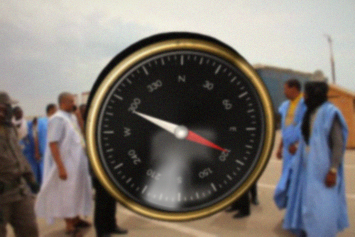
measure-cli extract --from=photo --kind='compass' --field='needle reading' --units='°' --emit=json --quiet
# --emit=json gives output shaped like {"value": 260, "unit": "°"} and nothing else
{"value": 115, "unit": "°"}
